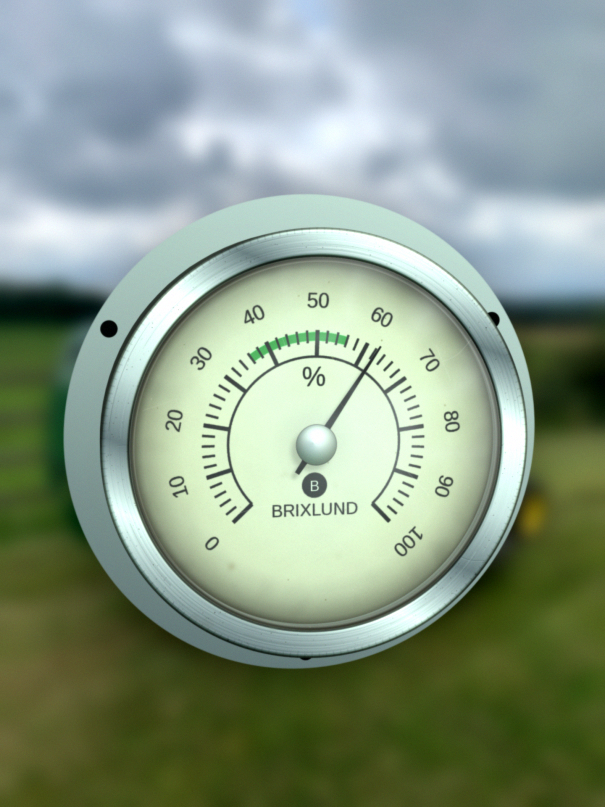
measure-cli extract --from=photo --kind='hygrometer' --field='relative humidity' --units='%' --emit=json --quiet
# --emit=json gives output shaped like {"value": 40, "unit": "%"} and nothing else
{"value": 62, "unit": "%"}
